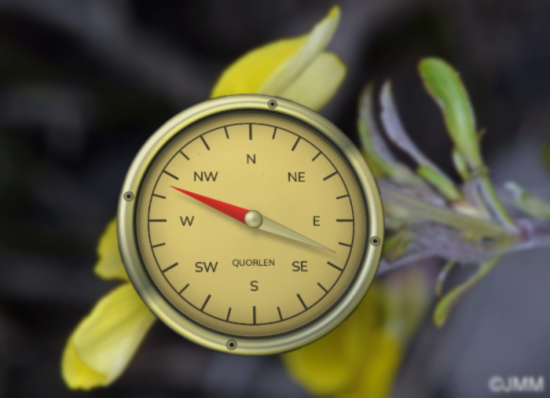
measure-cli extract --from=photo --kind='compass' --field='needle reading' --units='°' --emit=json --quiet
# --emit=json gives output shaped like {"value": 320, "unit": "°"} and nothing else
{"value": 292.5, "unit": "°"}
